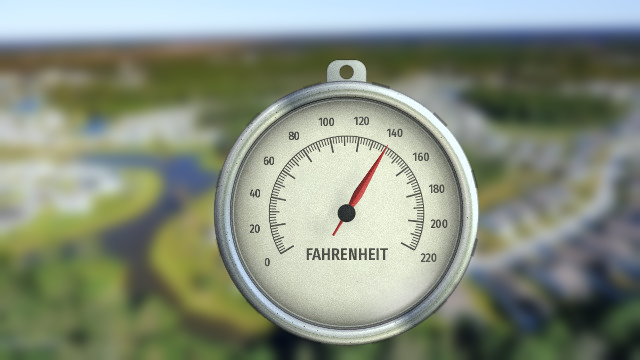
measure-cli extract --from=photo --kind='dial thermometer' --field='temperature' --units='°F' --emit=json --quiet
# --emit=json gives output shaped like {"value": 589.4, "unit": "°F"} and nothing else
{"value": 140, "unit": "°F"}
